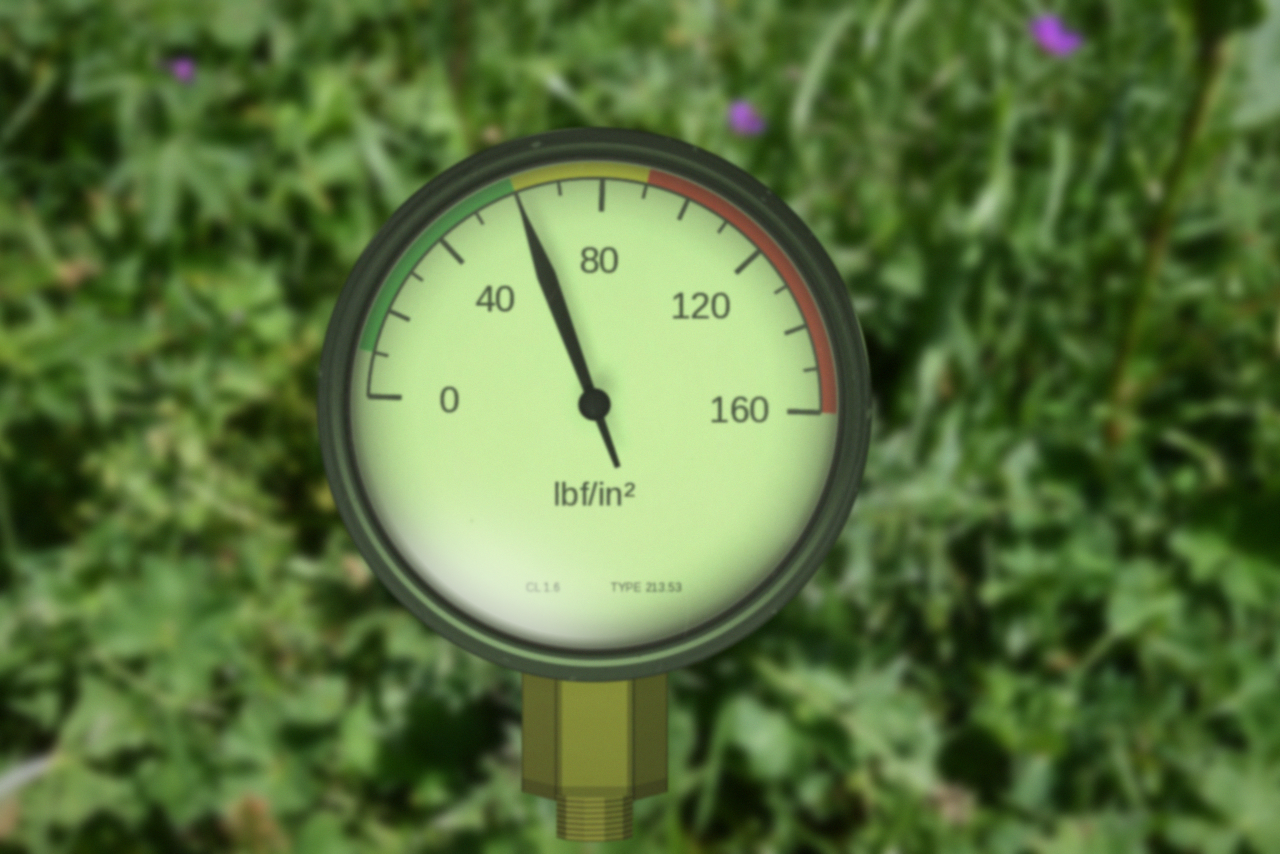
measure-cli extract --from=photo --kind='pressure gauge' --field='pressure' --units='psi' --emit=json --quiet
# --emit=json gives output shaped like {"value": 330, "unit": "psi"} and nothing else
{"value": 60, "unit": "psi"}
